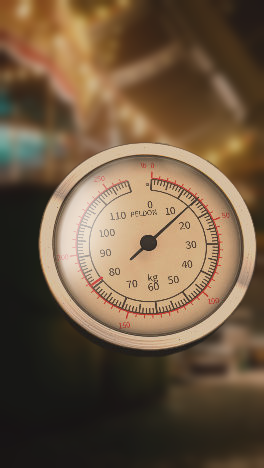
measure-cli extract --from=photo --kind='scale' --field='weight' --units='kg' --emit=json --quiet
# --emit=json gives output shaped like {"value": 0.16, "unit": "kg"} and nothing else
{"value": 15, "unit": "kg"}
